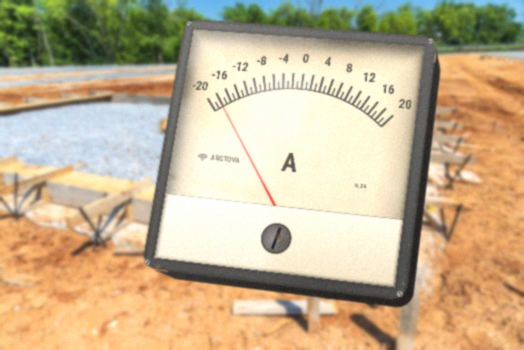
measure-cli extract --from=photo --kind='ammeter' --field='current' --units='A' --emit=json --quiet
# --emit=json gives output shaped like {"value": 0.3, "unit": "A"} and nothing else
{"value": -18, "unit": "A"}
